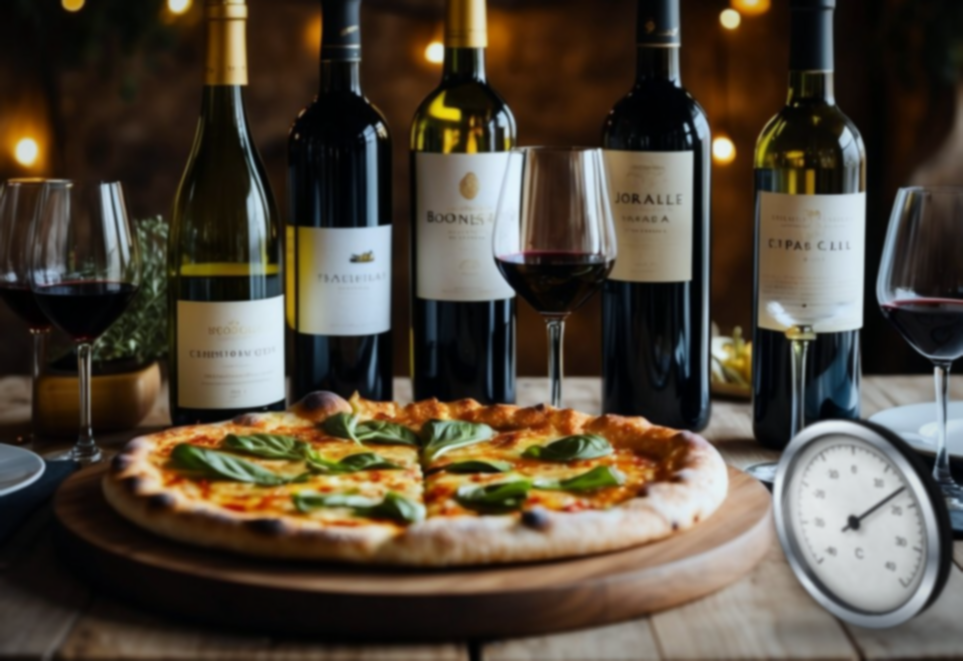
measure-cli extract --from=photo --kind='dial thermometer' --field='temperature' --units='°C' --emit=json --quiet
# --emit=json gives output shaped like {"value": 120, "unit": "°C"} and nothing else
{"value": 16, "unit": "°C"}
